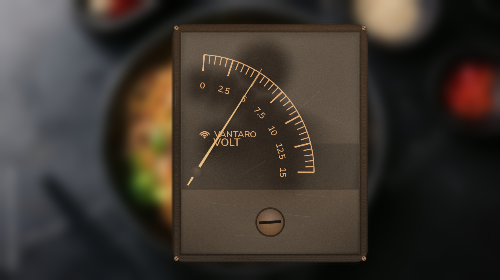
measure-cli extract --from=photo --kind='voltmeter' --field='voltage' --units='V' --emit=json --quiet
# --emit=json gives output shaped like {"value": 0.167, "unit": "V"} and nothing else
{"value": 5, "unit": "V"}
